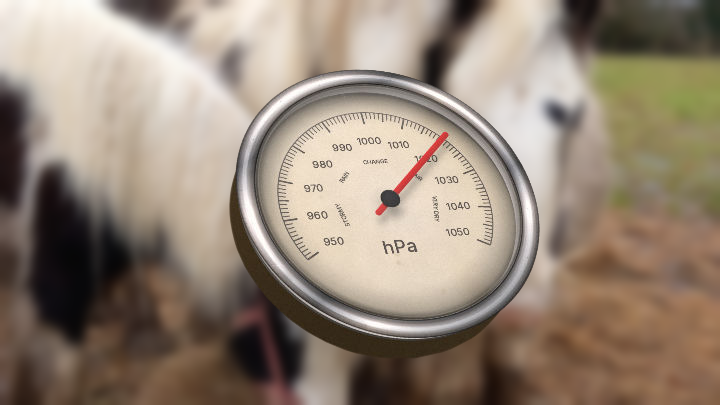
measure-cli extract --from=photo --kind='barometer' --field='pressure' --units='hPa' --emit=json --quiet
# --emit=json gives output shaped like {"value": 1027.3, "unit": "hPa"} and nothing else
{"value": 1020, "unit": "hPa"}
